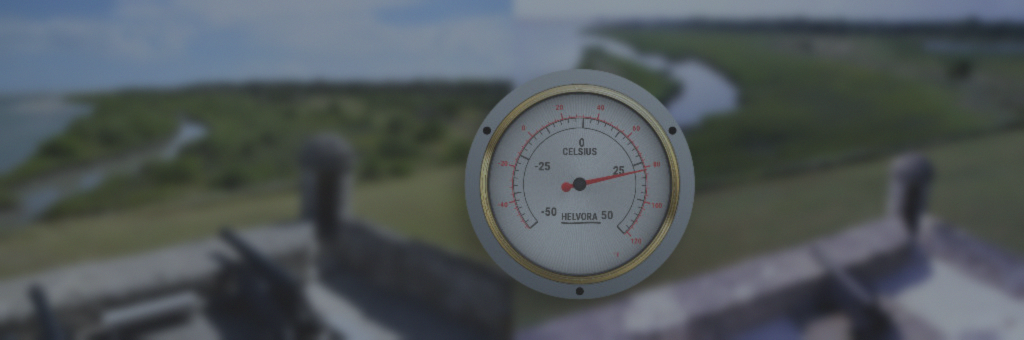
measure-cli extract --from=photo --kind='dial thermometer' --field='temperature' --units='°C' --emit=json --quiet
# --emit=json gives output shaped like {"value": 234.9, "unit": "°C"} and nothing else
{"value": 27.5, "unit": "°C"}
